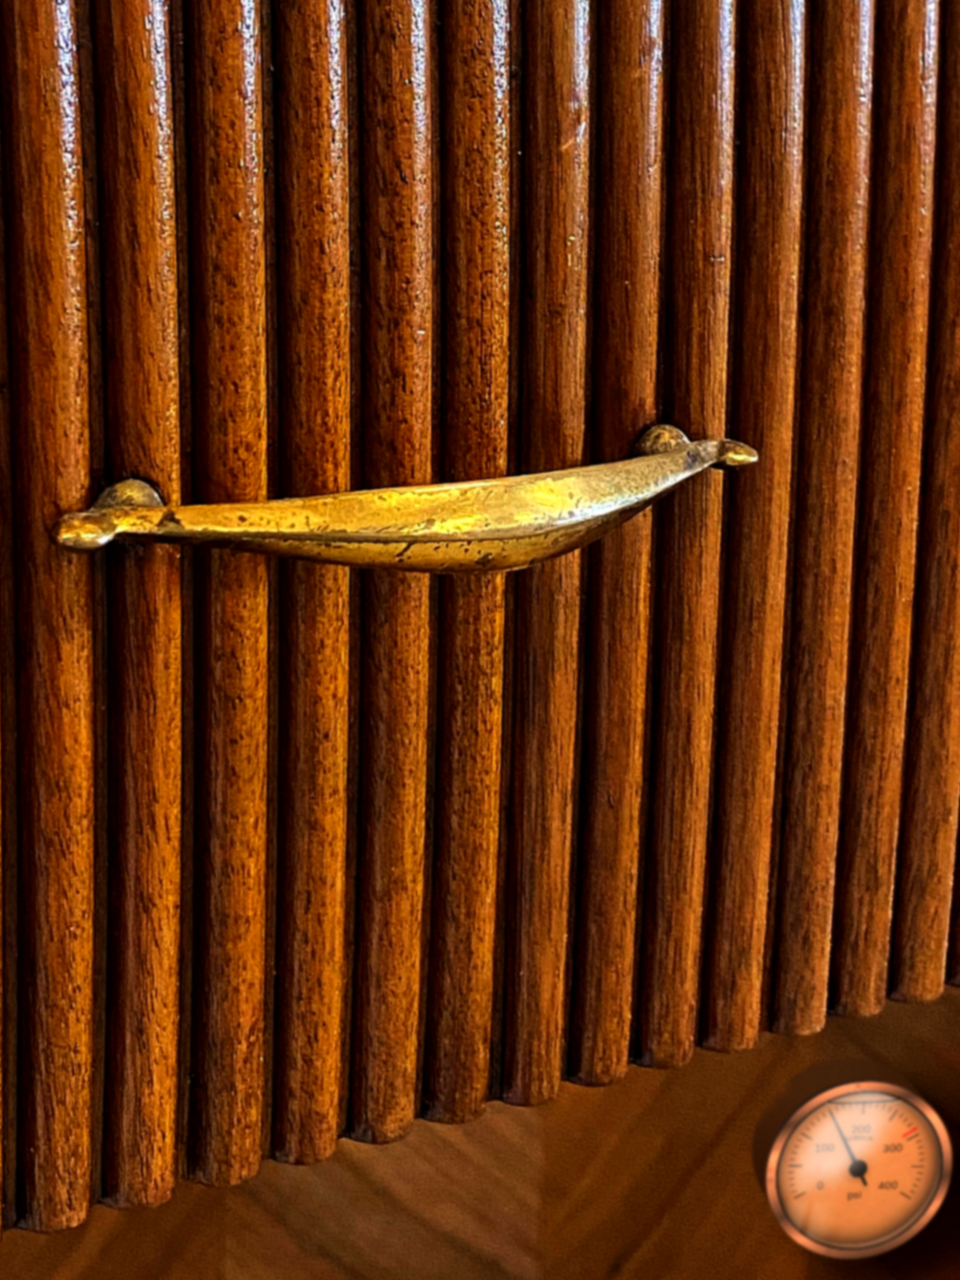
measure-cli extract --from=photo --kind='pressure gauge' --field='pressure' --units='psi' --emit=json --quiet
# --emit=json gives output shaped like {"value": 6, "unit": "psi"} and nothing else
{"value": 150, "unit": "psi"}
